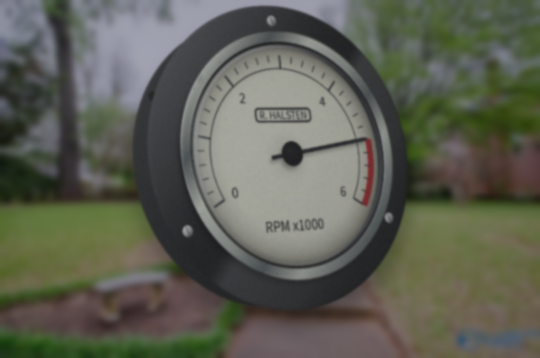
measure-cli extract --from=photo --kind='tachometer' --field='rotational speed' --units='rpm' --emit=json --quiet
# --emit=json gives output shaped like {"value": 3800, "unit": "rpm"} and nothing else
{"value": 5000, "unit": "rpm"}
